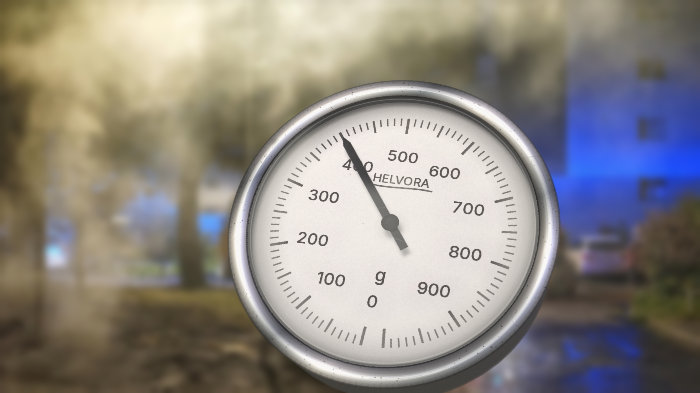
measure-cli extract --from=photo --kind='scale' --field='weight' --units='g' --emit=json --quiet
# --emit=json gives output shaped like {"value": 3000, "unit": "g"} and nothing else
{"value": 400, "unit": "g"}
